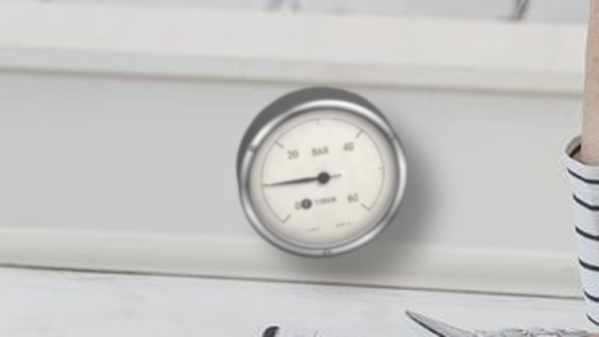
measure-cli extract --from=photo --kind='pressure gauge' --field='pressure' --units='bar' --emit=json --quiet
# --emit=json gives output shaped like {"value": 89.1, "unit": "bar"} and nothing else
{"value": 10, "unit": "bar"}
